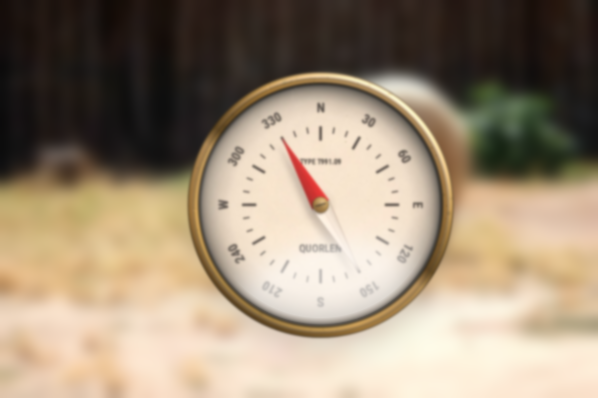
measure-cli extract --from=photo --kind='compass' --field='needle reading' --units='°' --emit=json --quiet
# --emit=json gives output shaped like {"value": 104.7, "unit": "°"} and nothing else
{"value": 330, "unit": "°"}
